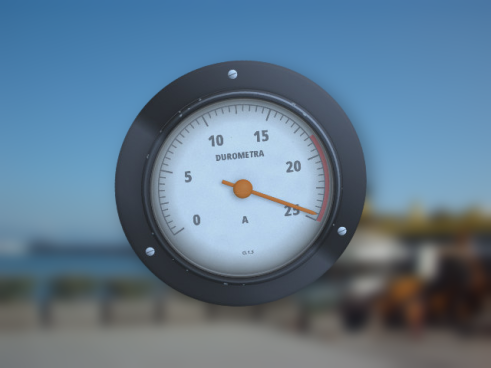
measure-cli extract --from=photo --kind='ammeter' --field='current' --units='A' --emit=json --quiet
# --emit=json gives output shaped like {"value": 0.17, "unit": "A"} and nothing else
{"value": 24.5, "unit": "A"}
